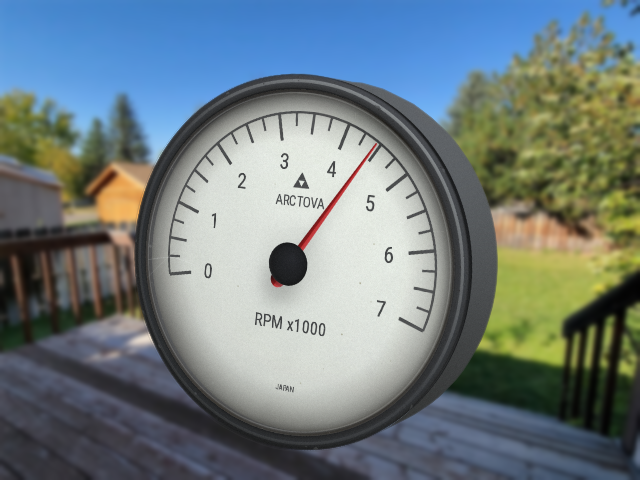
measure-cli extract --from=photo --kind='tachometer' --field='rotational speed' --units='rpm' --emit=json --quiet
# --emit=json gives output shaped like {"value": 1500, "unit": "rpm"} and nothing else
{"value": 4500, "unit": "rpm"}
